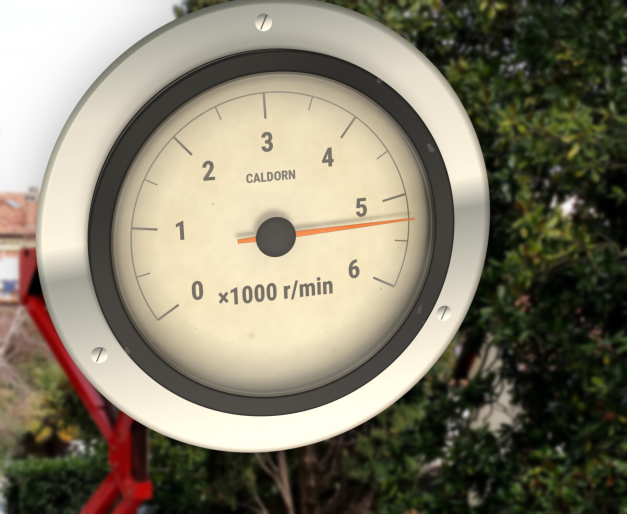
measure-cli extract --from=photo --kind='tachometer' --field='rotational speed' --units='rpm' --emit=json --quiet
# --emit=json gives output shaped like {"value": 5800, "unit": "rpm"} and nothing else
{"value": 5250, "unit": "rpm"}
